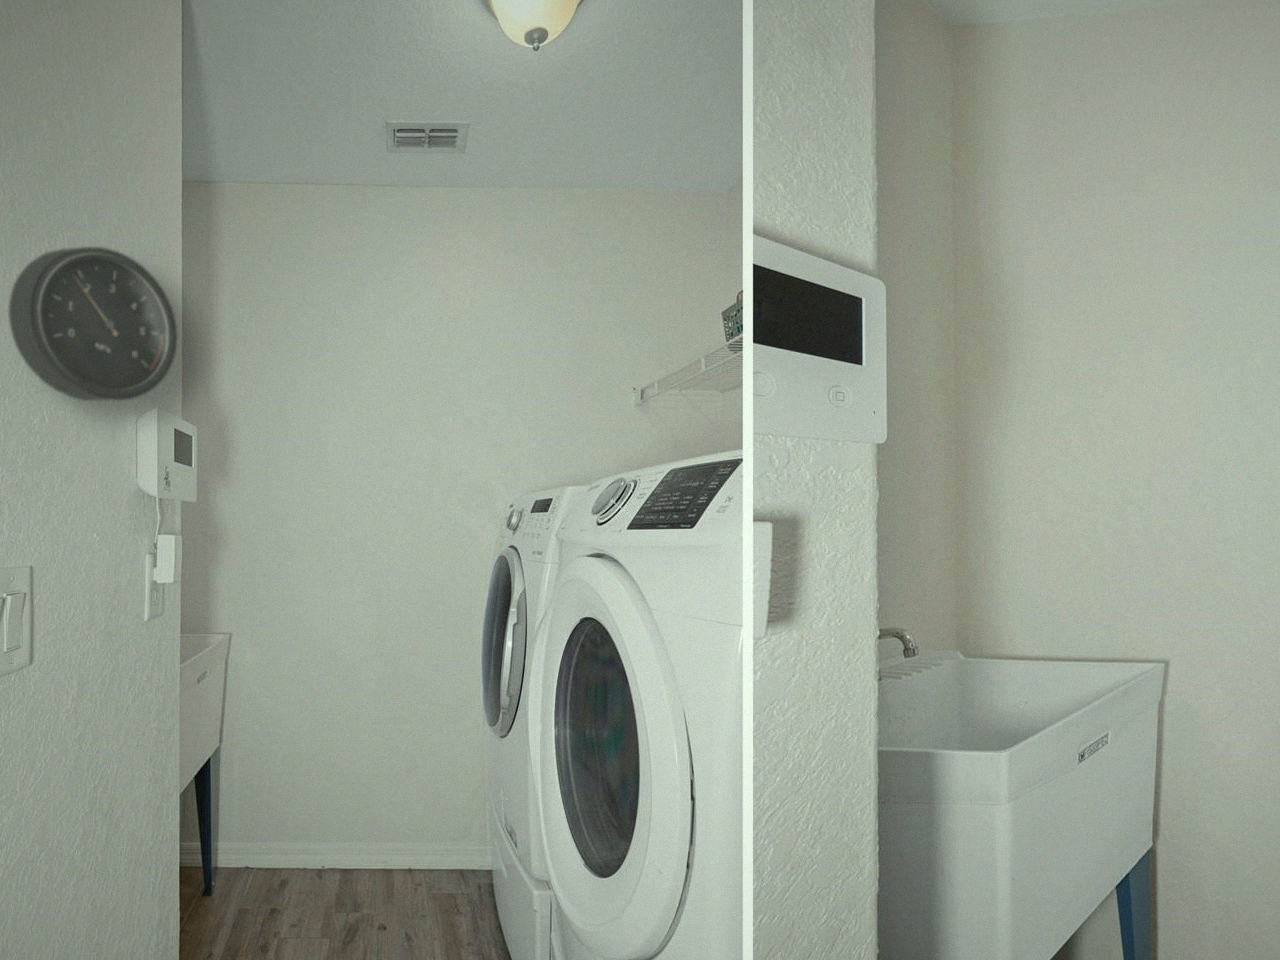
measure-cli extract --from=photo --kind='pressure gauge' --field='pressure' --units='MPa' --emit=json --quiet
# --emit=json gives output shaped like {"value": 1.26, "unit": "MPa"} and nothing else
{"value": 1.75, "unit": "MPa"}
